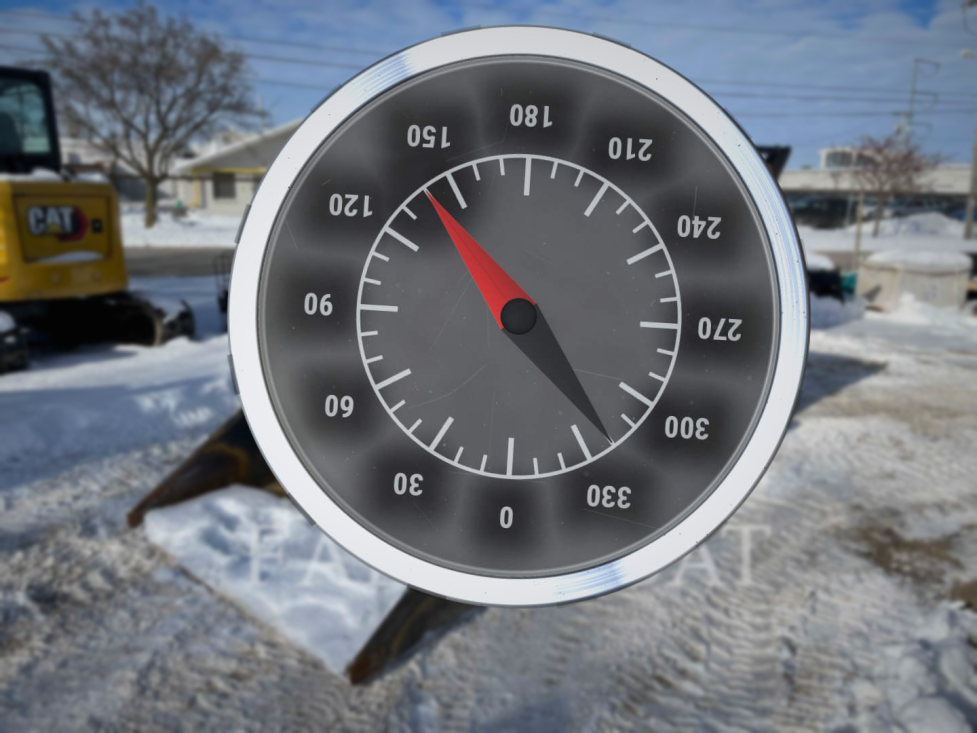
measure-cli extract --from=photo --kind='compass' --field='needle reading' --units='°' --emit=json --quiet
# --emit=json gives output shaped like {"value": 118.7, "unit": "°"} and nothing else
{"value": 140, "unit": "°"}
